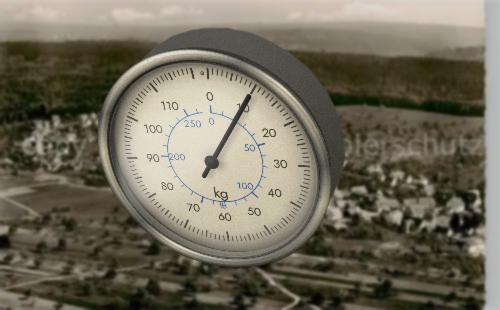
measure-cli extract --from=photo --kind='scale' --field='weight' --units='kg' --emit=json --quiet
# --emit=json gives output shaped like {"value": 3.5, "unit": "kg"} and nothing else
{"value": 10, "unit": "kg"}
